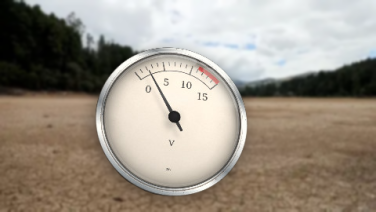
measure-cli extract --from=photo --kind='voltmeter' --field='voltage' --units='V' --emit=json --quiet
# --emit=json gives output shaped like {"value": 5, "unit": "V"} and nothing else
{"value": 2, "unit": "V"}
